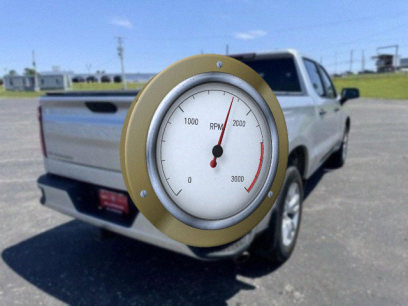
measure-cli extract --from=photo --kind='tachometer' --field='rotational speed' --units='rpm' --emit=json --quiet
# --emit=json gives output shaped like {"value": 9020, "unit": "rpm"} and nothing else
{"value": 1700, "unit": "rpm"}
